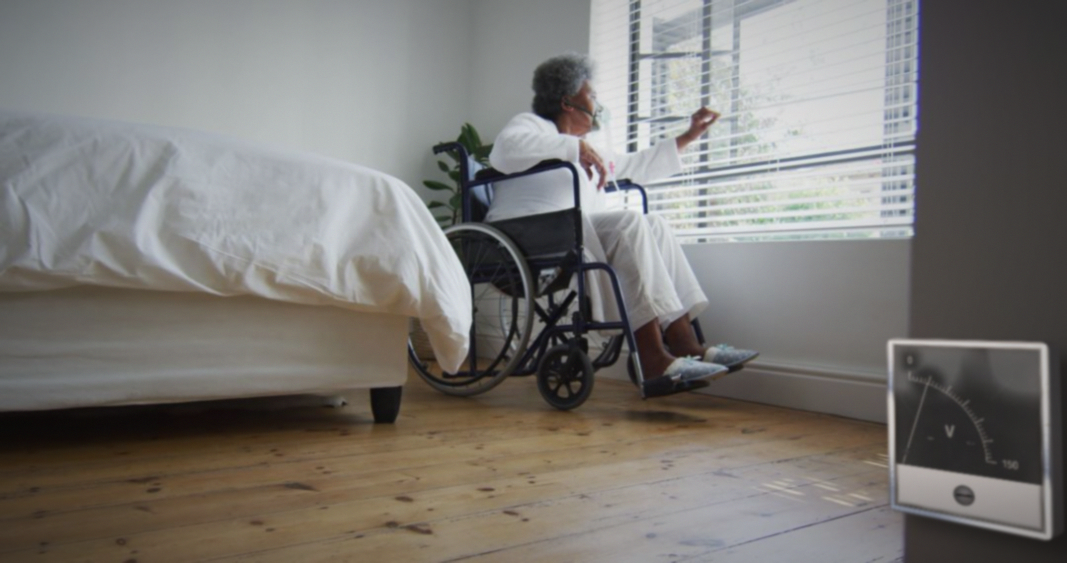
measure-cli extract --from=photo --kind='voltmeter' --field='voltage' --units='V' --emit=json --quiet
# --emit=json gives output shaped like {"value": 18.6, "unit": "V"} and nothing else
{"value": 25, "unit": "V"}
